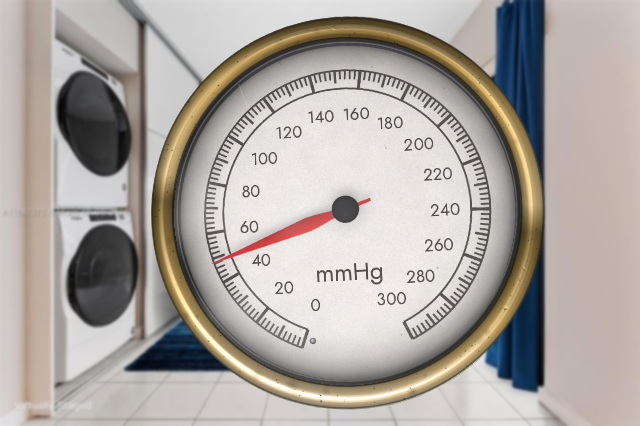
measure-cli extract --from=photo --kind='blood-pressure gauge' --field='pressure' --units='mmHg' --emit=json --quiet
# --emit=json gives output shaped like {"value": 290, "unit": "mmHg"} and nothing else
{"value": 48, "unit": "mmHg"}
